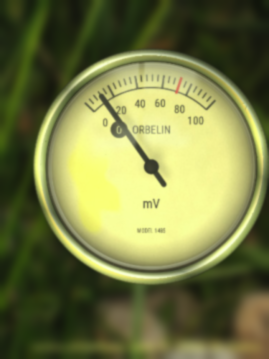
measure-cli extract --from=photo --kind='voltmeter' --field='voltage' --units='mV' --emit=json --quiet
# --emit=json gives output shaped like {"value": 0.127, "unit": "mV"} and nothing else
{"value": 12, "unit": "mV"}
